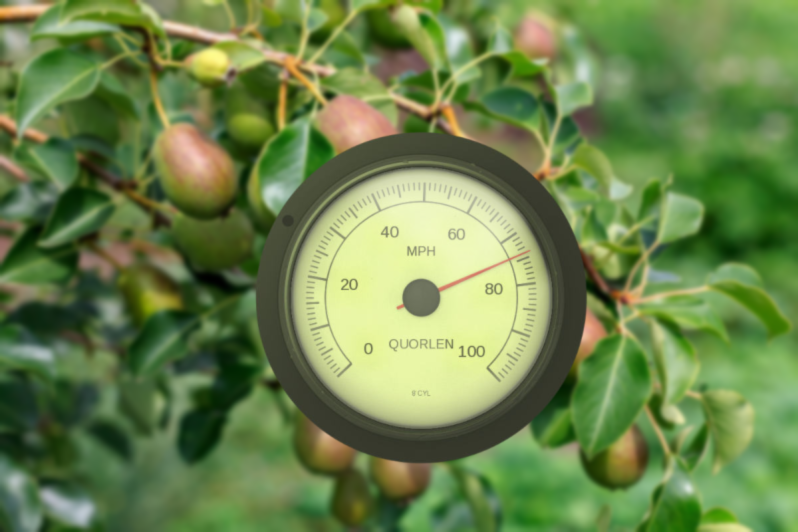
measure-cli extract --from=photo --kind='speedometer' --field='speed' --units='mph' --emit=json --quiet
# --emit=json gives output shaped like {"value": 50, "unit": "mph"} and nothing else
{"value": 74, "unit": "mph"}
